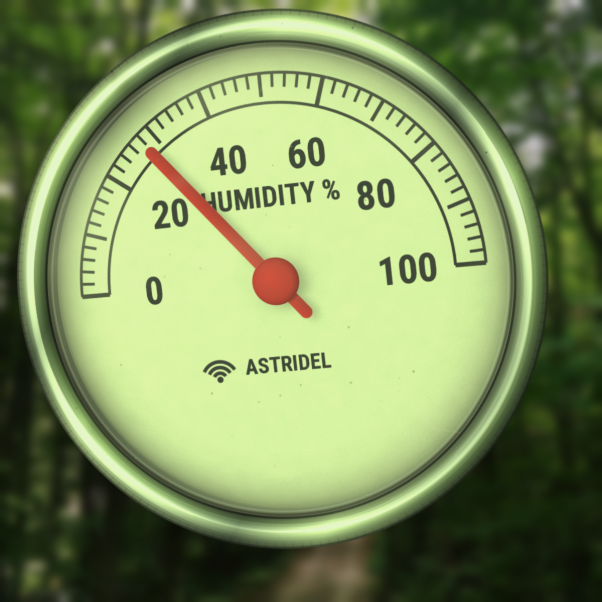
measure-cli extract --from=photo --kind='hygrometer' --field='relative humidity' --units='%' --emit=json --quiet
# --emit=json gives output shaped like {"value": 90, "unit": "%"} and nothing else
{"value": 28, "unit": "%"}
